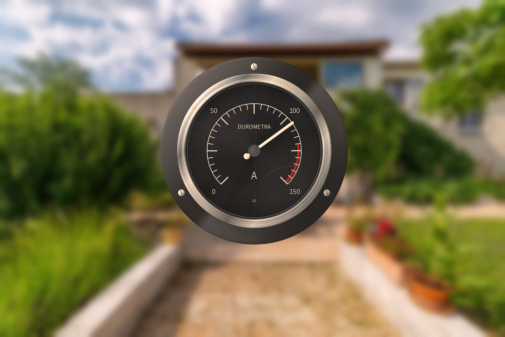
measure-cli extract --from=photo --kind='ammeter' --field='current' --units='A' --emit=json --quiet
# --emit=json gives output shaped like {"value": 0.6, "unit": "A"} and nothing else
{"value": 105, "unit": "A"}
